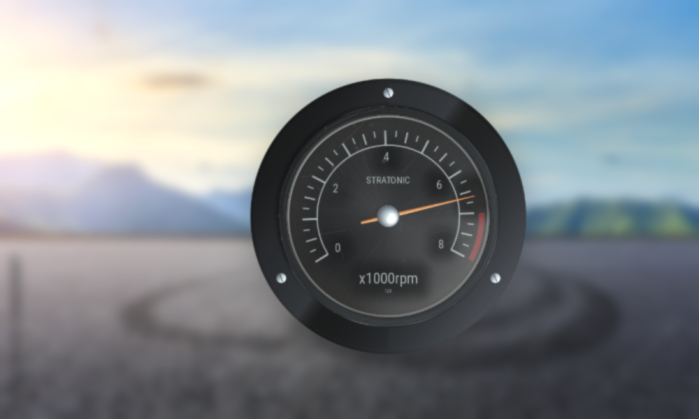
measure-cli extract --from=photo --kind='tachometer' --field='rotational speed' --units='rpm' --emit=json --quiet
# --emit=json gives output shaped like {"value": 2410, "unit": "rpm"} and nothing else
{"value": 6625, "unit": "rpm"}
